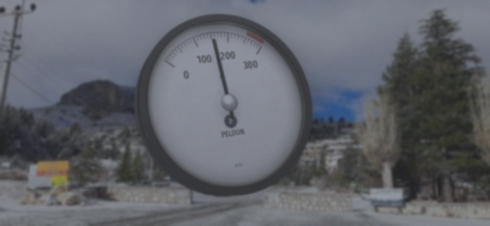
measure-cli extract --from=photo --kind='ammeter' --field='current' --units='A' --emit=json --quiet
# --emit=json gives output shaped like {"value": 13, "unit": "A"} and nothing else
{"value": 150, "unit": "A"}
